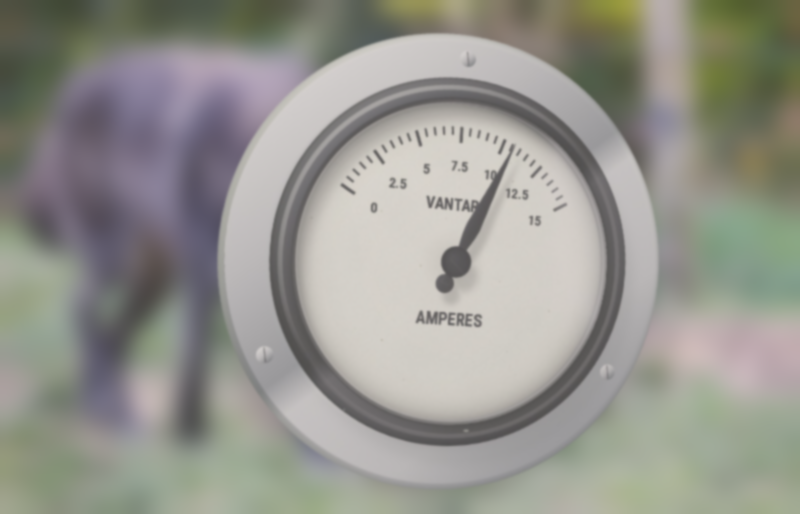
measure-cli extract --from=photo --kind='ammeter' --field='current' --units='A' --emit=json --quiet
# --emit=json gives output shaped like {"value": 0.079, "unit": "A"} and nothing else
{"value": 10.5, "unit": "A"}
